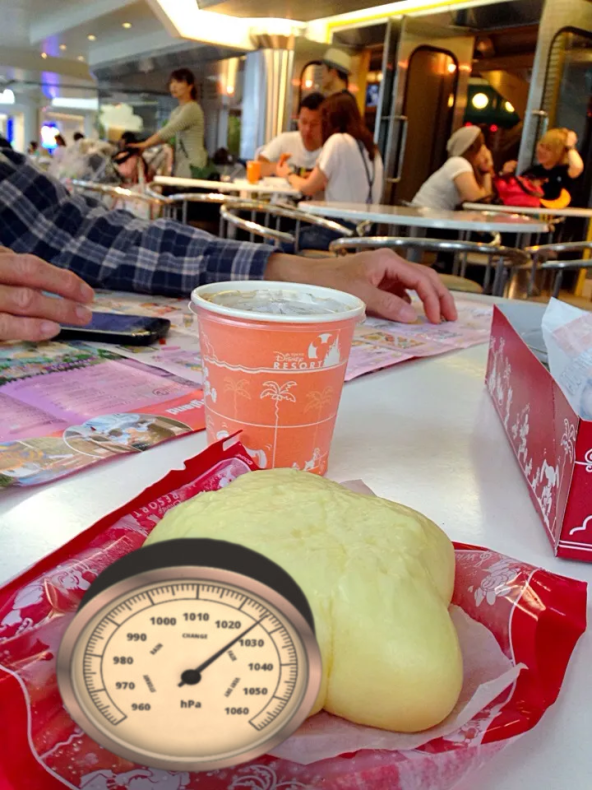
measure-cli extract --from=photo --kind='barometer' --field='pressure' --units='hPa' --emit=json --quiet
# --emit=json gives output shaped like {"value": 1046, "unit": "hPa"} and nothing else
{"value": 1025, "unit": "hPa"}
